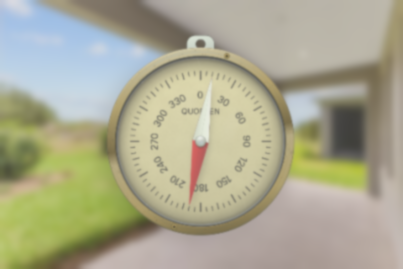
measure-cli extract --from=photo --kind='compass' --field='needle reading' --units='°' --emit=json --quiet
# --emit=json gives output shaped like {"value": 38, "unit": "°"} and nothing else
{"value": 190, "unit": "°"}
